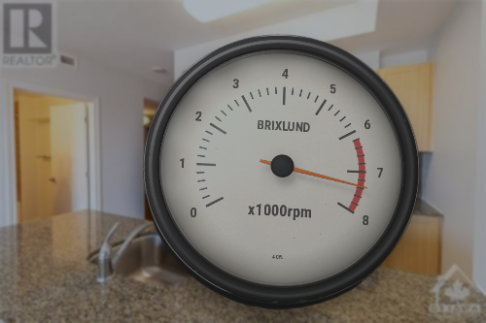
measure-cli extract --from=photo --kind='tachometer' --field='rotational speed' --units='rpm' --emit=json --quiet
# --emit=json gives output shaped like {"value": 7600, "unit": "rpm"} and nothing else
{"value": 7400, "unit": "rpm"}
